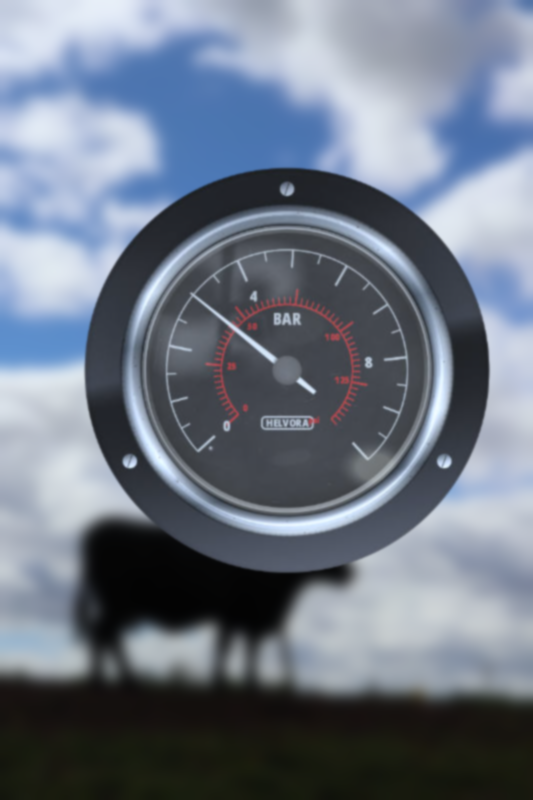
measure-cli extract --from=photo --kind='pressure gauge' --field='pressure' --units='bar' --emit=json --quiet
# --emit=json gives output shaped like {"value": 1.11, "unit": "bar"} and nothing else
{"value": 3, "unit": "bar"}
